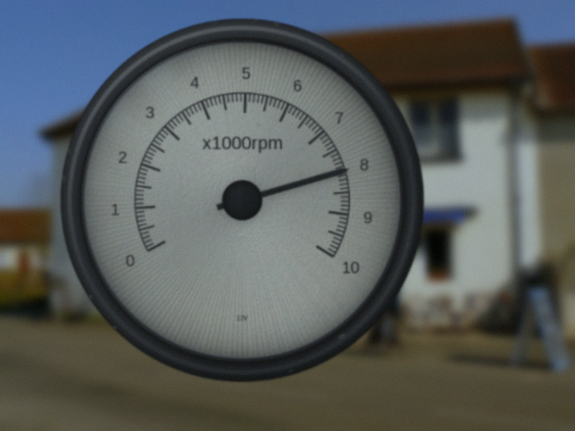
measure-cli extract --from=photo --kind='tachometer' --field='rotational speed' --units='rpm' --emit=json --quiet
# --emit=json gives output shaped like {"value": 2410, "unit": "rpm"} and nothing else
{"value": 8000, "unit": "rpm"}
